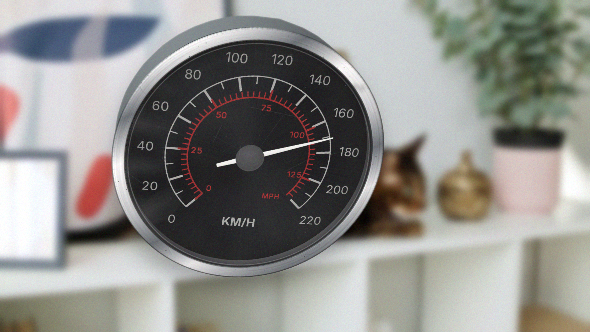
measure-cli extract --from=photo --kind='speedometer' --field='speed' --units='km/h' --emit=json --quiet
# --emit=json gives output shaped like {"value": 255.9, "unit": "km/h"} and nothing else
{"value": 170, "unit": "km/h"}
